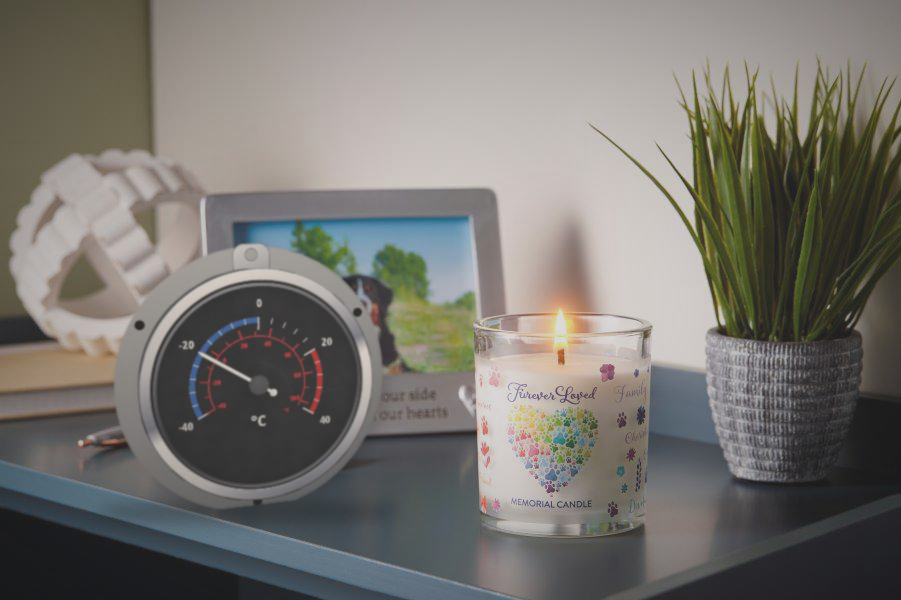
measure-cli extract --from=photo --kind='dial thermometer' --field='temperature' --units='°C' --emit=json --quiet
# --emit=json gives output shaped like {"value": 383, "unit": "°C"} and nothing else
{"value": -20, "unit": "°C"}
